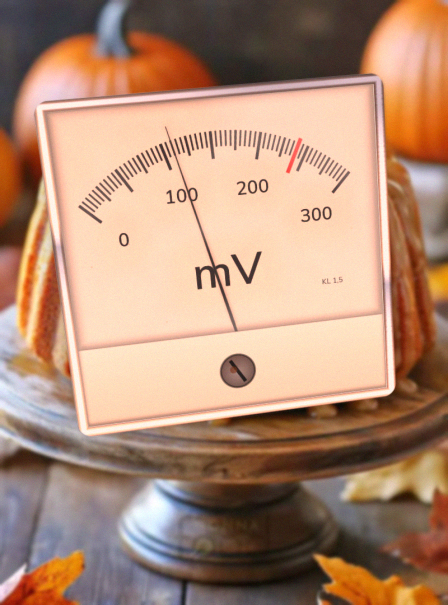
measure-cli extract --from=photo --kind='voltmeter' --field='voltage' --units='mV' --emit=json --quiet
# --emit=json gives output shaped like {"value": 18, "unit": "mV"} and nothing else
{"value": 110, "unit": "mV"}
